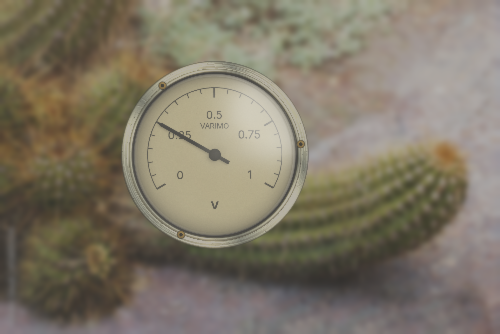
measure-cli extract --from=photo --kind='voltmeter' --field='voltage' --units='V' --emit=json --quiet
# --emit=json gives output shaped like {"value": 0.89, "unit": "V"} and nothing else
{"value": 0.25, "unit": "V"}
